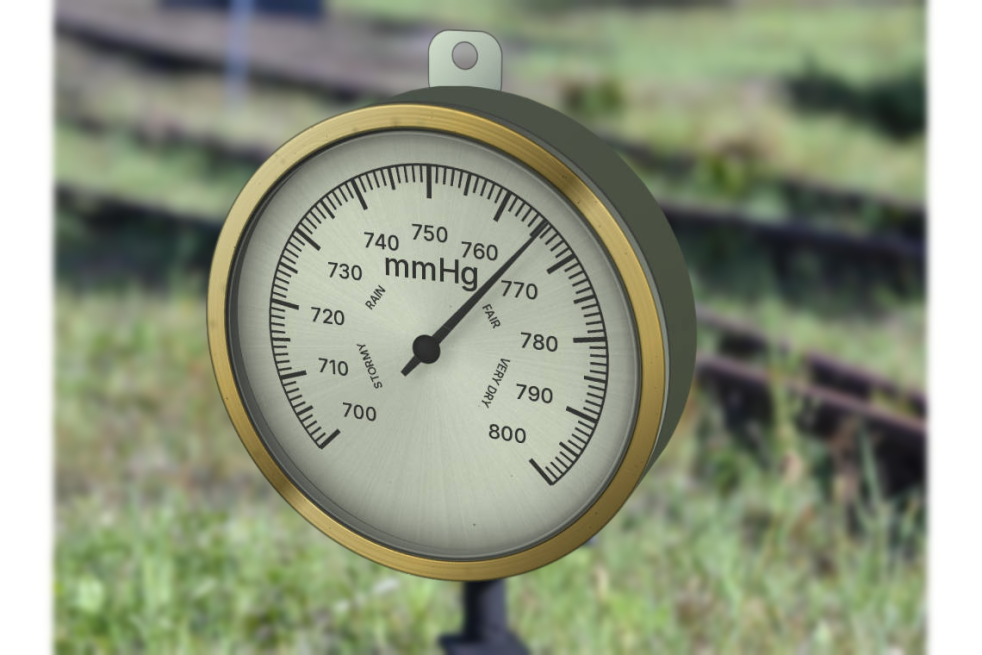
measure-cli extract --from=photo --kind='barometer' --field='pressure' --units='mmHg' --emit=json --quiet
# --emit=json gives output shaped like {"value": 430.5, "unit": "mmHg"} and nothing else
{"value": 765.5, "unit": "mmHg"}
